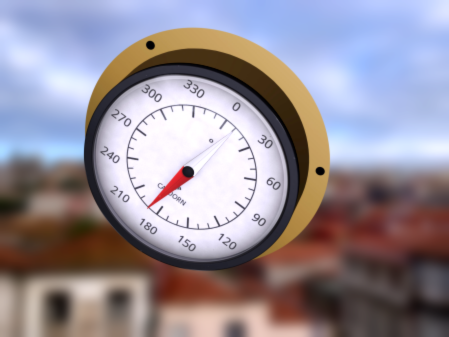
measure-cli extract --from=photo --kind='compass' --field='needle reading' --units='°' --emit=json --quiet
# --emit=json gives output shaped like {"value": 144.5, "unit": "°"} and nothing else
{"value": 190, "unit": "°"}
